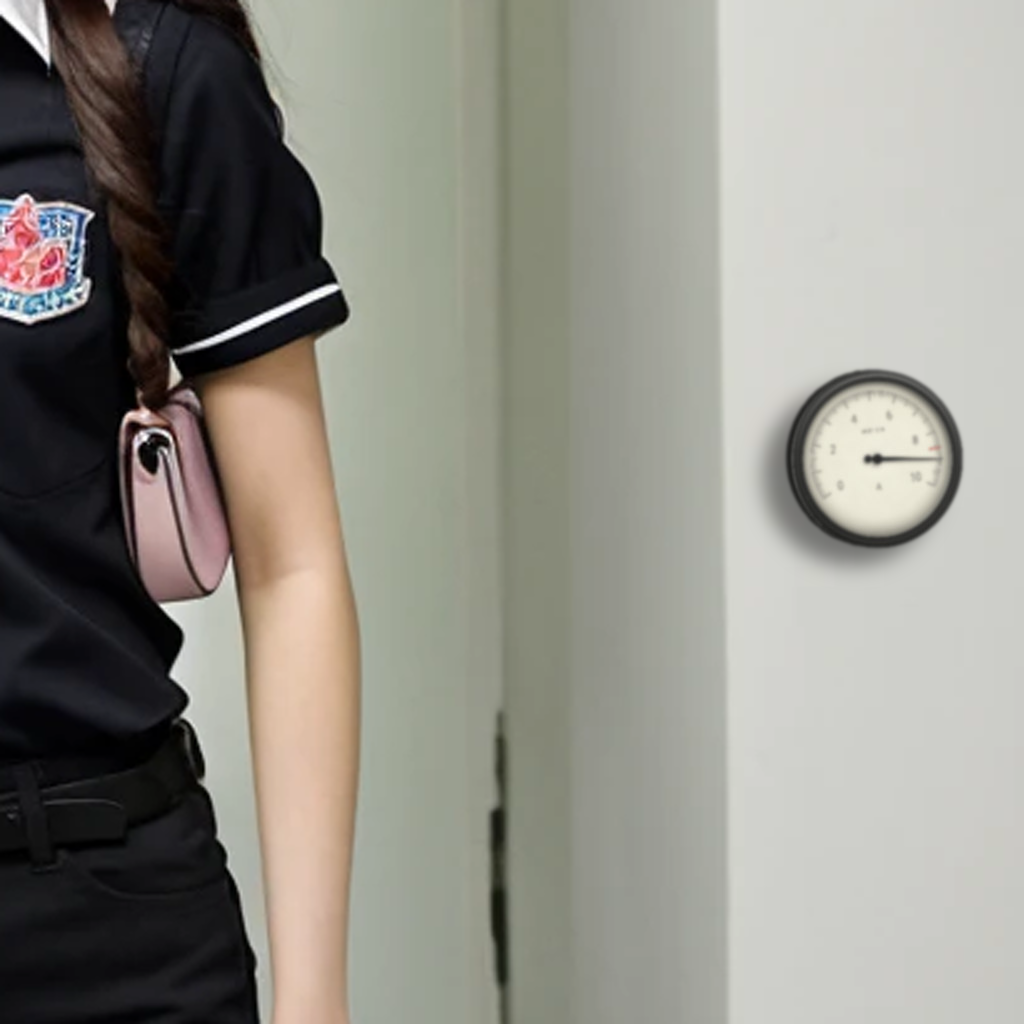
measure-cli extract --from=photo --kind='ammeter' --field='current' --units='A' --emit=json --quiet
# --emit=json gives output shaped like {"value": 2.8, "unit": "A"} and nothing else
{"value": 9, "unit": "A"}
